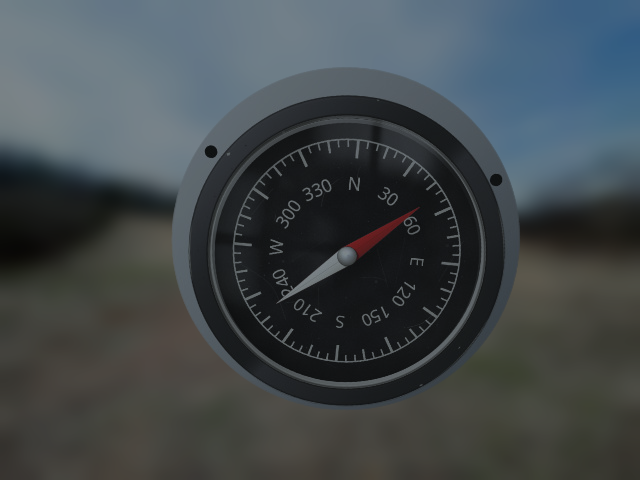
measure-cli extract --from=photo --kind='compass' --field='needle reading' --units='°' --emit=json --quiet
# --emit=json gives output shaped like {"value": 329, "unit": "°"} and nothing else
{"value": 50, "unit": "°"}
